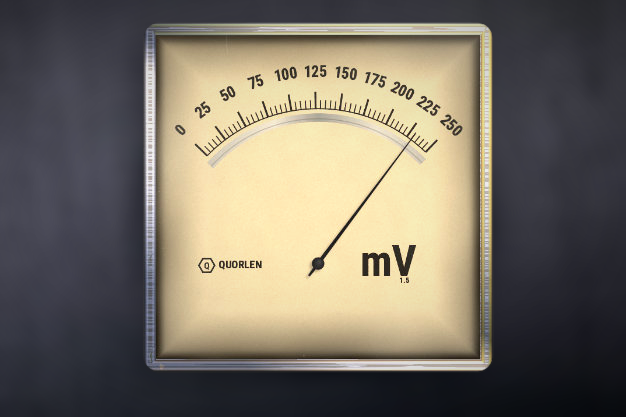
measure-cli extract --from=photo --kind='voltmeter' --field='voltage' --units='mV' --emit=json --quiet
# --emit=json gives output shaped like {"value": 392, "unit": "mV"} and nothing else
{"value": 230, "unit": "mV"}
